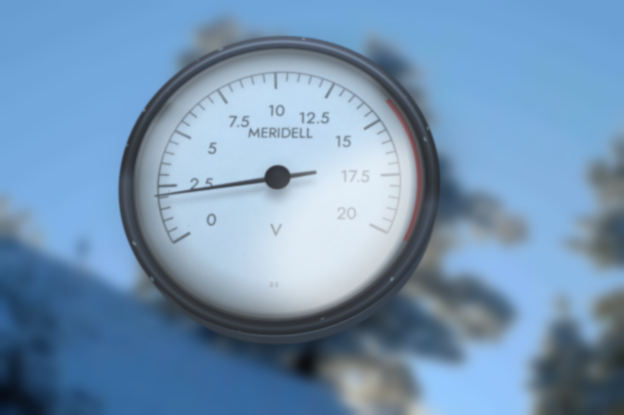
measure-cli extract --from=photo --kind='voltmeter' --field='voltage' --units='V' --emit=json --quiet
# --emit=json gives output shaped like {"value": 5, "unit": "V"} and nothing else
{"value": 2, "unit": "V"}
